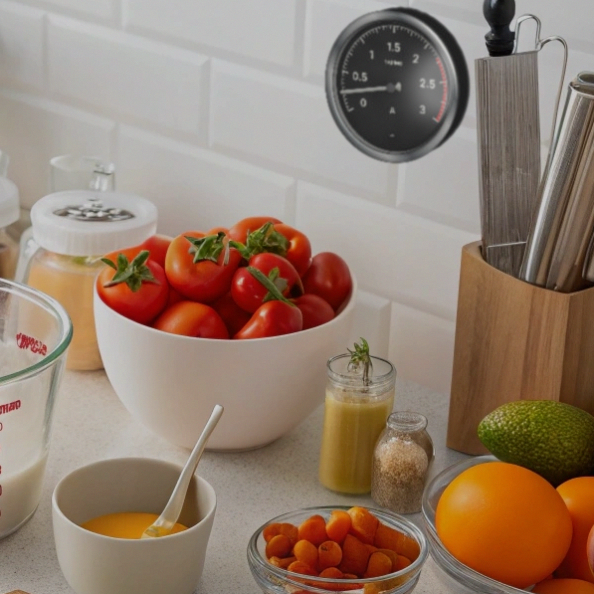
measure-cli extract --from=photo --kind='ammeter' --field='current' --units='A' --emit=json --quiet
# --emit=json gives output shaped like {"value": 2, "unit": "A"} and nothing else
{"value": 0.25, "unit": "A"}
